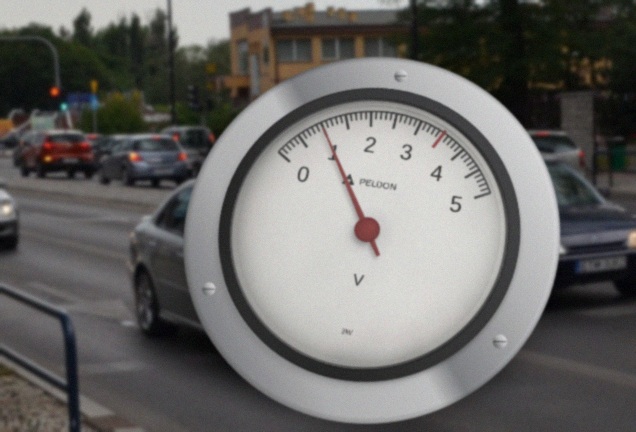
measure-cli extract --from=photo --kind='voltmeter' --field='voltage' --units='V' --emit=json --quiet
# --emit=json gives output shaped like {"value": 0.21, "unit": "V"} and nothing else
{"value": 1, "unit": "V"}
